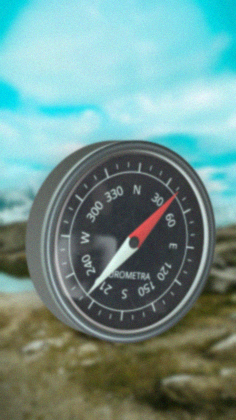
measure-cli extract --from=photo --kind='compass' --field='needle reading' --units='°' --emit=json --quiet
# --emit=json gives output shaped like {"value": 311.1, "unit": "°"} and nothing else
{"value": 40, "unit": "°"}
